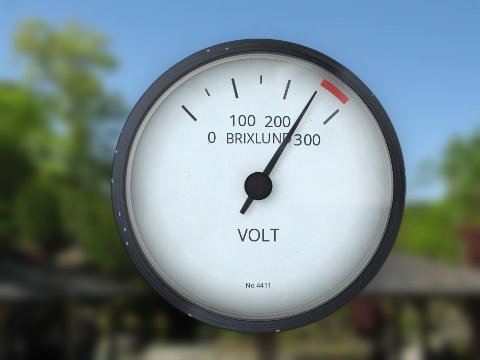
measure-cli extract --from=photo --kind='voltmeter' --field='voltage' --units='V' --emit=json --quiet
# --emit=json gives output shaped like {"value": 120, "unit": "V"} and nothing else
{"value": 250, "unit": "V"}
